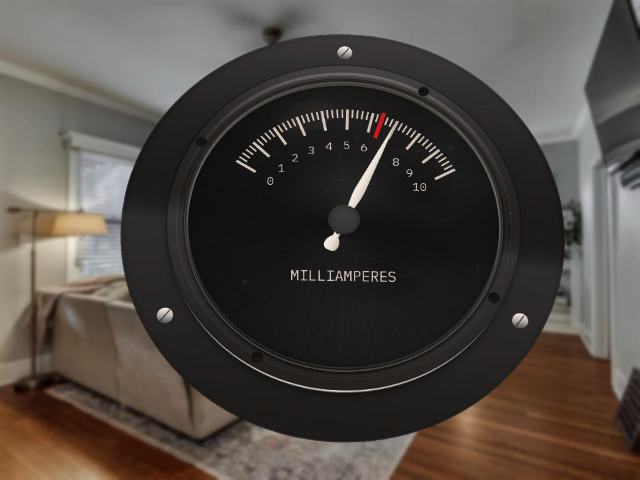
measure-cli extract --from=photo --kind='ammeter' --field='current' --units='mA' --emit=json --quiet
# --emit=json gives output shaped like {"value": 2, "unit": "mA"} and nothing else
{"value": 7, "unit": "mA"}
